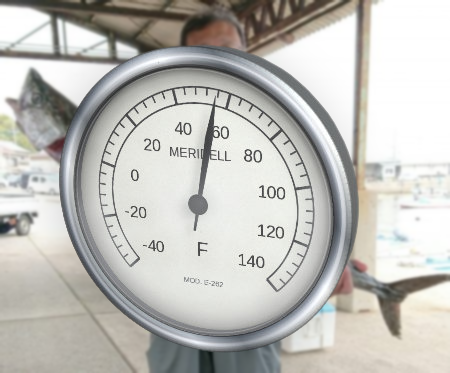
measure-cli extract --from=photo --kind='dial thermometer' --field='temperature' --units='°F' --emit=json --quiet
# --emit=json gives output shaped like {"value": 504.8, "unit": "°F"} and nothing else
{"value": 56, "unit": "°F"}
